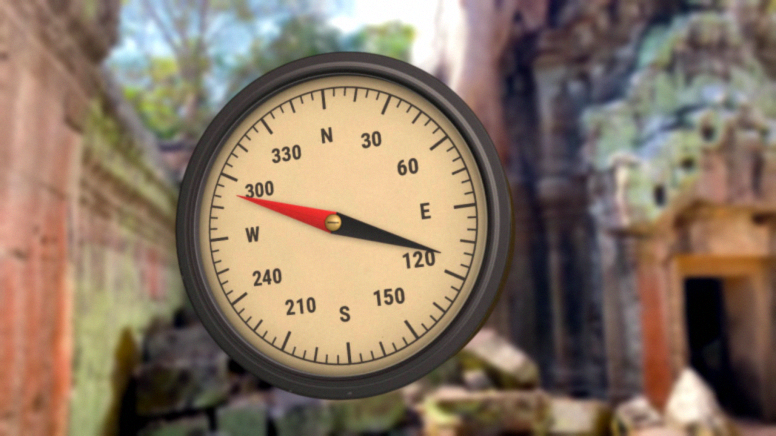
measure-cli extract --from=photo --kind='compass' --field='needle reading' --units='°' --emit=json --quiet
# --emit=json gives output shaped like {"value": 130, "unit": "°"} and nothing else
{"value": 292.5, "unit": "°"}
